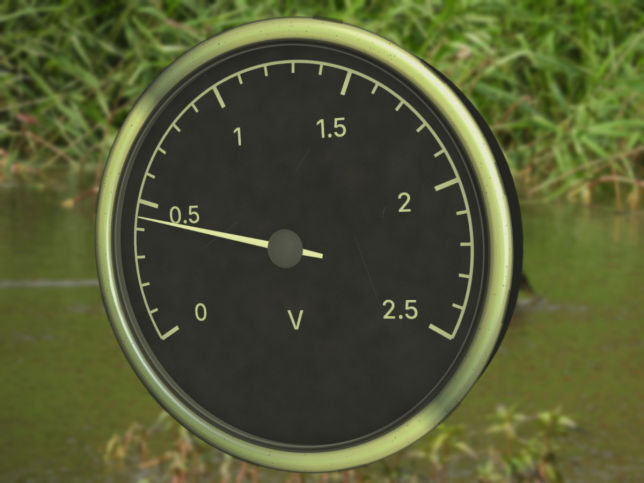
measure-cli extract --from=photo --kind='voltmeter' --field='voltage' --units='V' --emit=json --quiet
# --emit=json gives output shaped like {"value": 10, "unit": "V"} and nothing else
{"value": 0.45, "unit": "V"}
